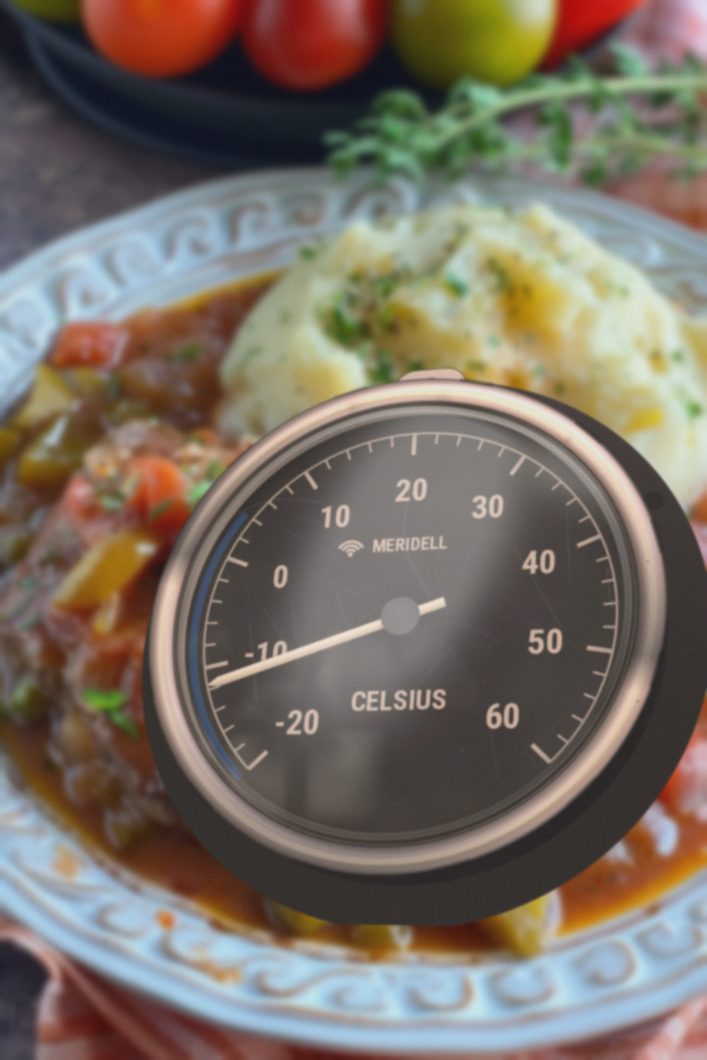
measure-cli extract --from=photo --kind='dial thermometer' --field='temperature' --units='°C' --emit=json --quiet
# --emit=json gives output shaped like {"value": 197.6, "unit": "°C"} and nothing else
{"value": -12, "unit": "°C"}
